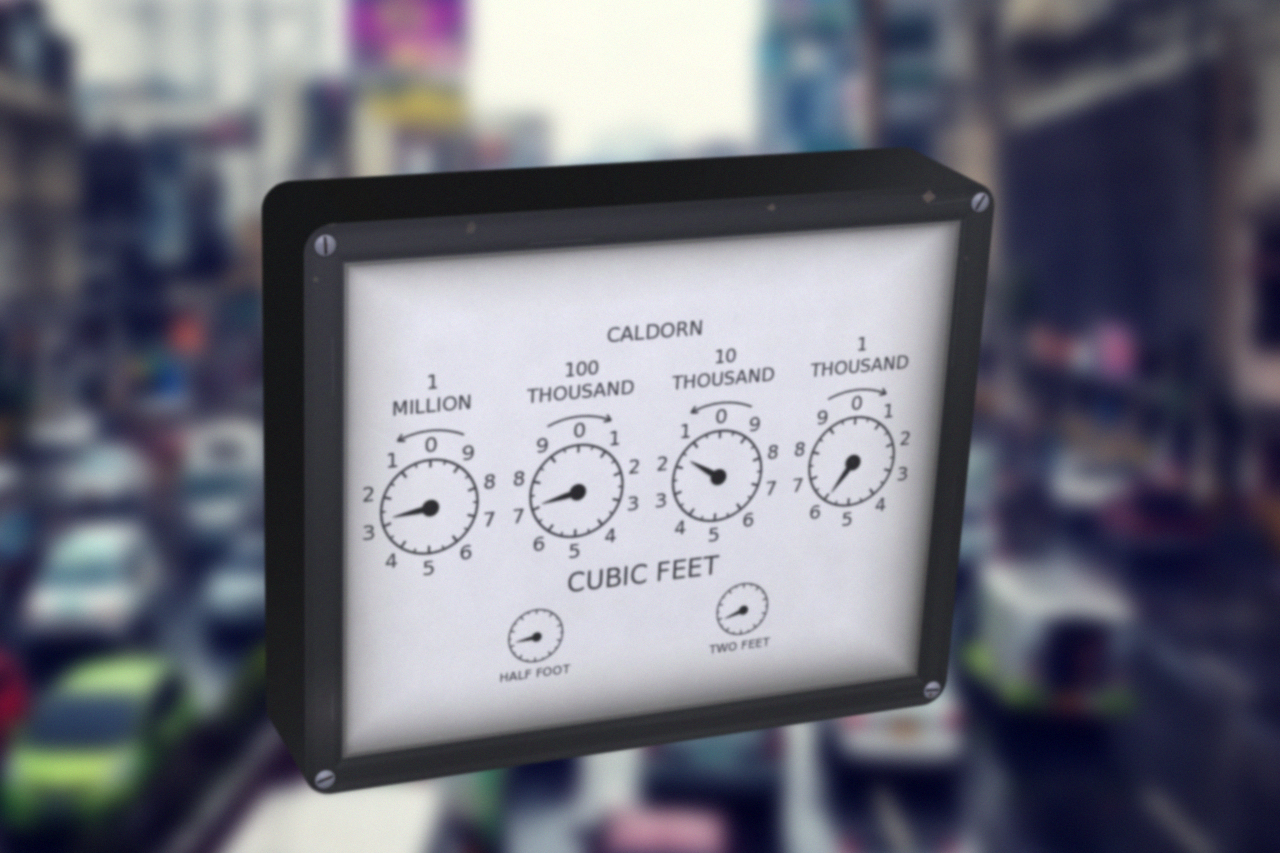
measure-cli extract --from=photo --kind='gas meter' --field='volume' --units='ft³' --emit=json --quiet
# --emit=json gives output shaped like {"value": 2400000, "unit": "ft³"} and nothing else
{"value": 271600, "unit": "ft³"}
